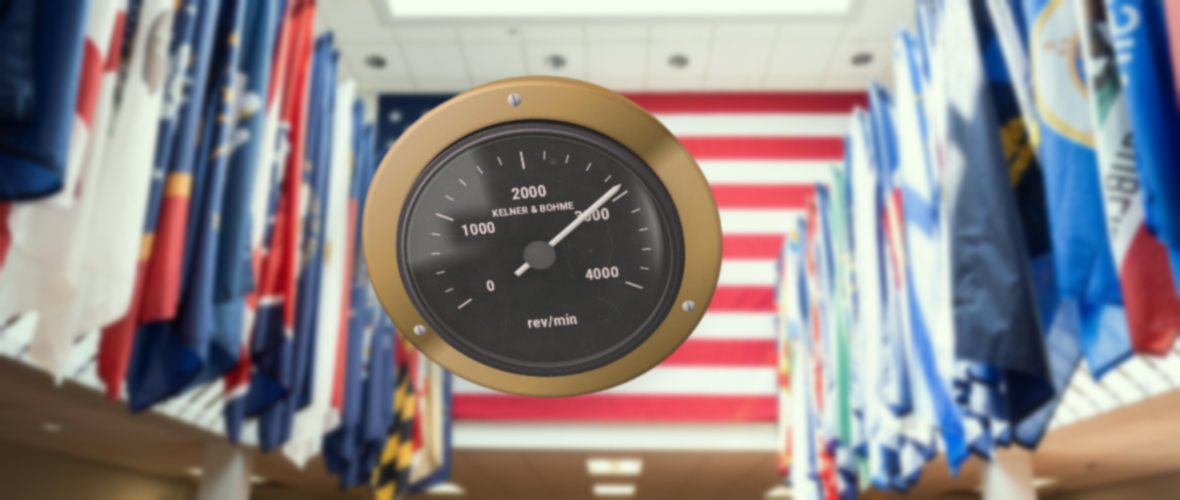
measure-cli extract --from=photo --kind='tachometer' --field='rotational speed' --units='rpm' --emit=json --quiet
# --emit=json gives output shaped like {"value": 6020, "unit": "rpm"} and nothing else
{"value": 2900, "unit": "rpm"}
